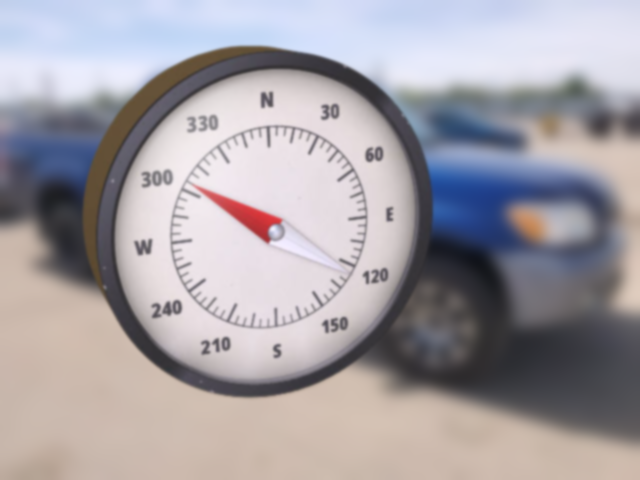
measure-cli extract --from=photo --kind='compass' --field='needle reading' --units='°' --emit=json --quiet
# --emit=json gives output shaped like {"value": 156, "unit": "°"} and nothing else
{"value": 305, "unit": "°"}
